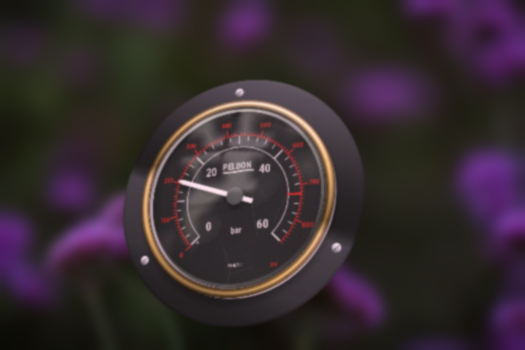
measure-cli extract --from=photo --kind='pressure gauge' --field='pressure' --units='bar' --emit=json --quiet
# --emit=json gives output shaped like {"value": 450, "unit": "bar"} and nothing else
{"value": 14, "unit": "bar"}
